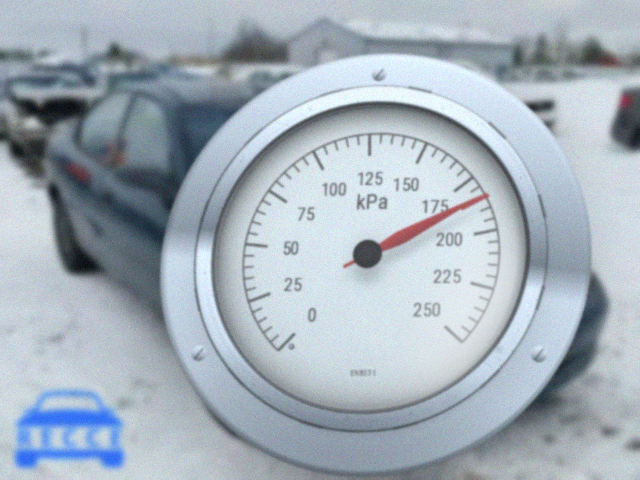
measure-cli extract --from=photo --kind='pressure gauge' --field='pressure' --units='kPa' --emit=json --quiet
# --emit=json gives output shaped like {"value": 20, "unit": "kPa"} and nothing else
{"value": 185, "unit": "kPa"}
